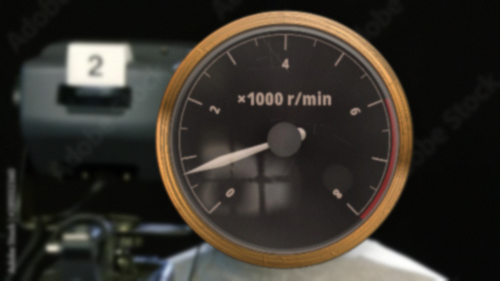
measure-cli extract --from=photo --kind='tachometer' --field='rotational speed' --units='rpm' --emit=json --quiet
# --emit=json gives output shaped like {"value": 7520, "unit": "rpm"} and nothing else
{"value": 750, "unit": "rpm"}
